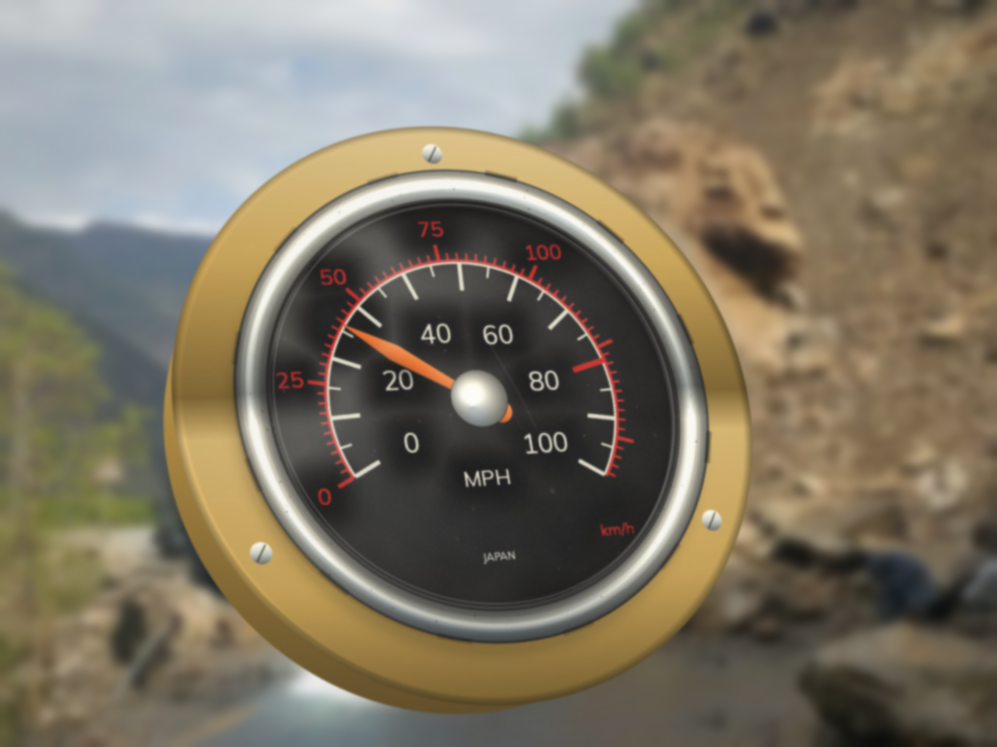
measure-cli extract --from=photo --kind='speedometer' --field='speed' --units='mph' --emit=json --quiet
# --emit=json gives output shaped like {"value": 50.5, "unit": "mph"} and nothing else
{"value": 25, "unit": "mph"}
